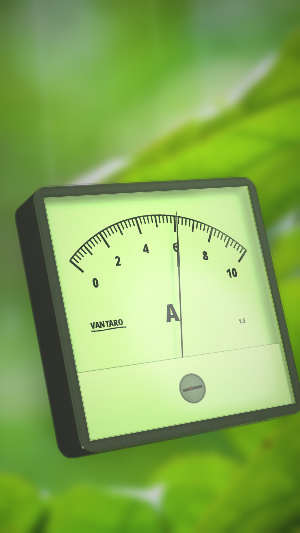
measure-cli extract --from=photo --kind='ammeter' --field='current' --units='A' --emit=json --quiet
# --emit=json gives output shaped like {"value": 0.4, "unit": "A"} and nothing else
{"value": 6, "unit": "A"}
